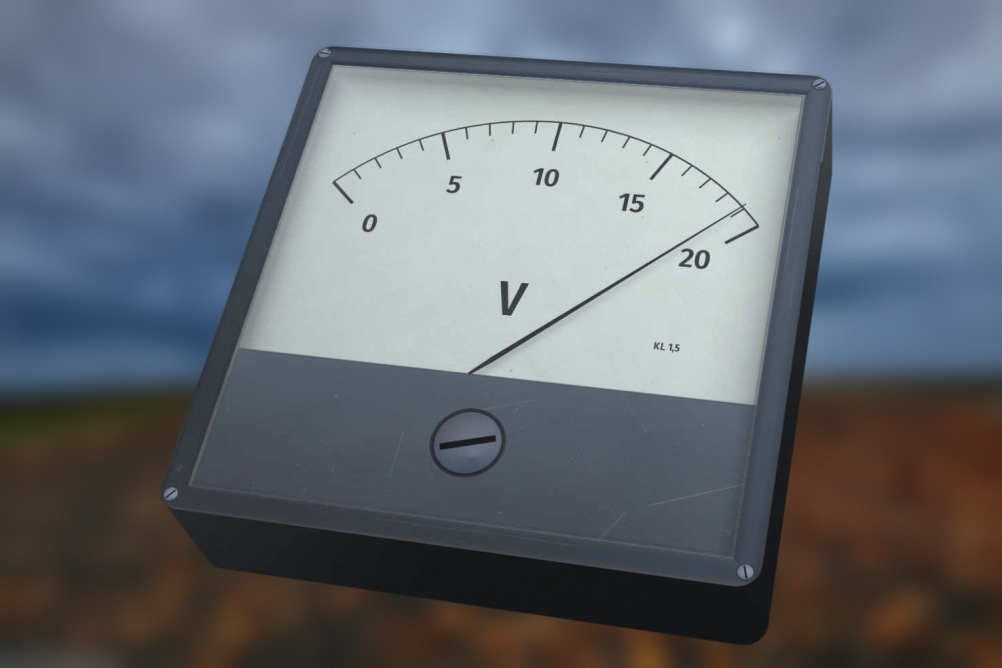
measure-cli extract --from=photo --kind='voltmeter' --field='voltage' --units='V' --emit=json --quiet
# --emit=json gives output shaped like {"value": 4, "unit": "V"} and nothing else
{"value": 19, "unit": "V"}
